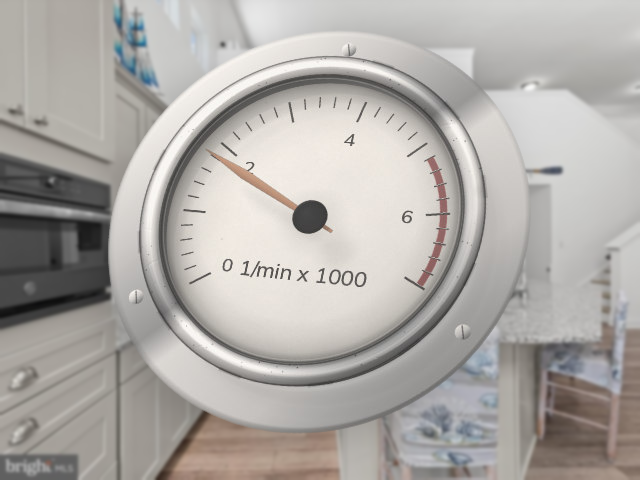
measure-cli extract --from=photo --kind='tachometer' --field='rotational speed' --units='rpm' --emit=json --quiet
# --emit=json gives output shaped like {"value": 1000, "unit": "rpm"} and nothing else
{"value": 1800, "unit": "rpm"}
